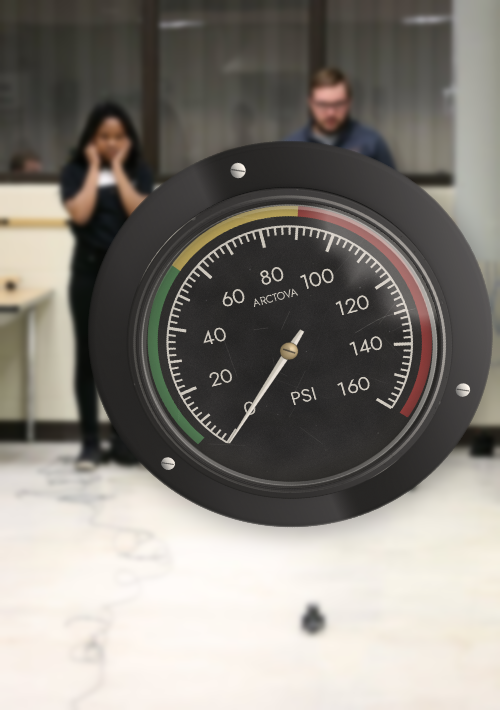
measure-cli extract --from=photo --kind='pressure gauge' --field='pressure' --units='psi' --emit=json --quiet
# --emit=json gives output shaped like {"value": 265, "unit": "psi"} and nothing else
{"value": 0, "unit": "psi"}
